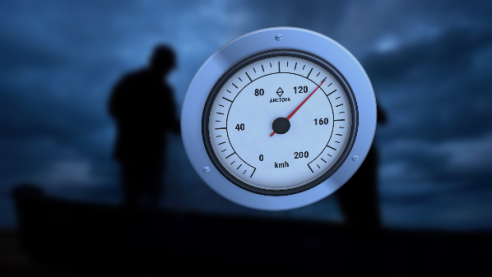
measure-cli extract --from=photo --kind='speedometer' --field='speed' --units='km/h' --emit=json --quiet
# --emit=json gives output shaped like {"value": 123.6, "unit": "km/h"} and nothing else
{"value": 130, "unit": "km/h"}
